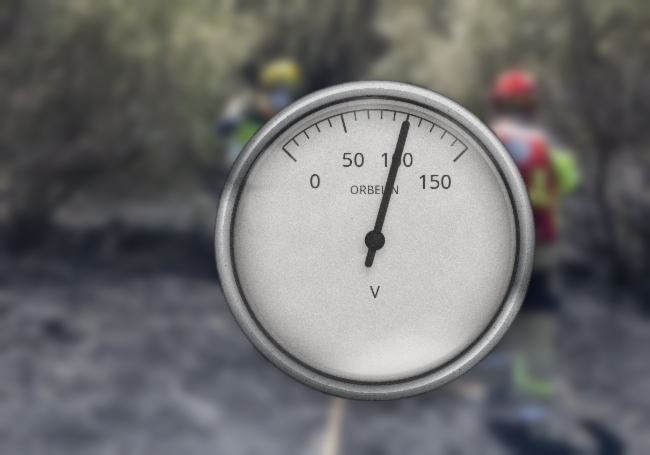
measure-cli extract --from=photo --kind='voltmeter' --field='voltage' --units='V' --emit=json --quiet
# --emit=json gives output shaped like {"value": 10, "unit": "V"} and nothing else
{"value": 100, "unit": "V"}
